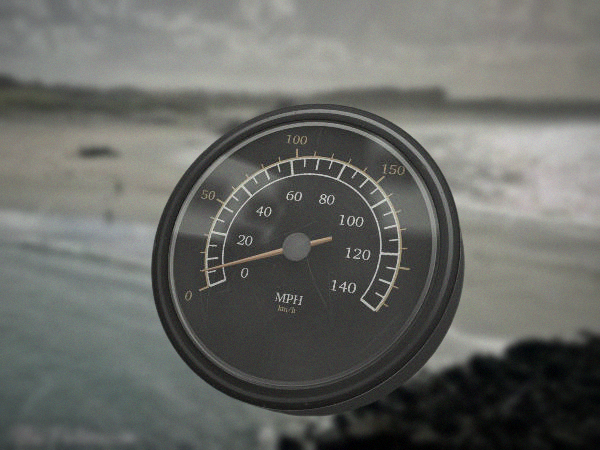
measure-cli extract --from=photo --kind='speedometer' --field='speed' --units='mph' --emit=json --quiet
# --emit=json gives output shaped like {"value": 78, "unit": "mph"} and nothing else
{"value": 5, "unit": "mph"}
